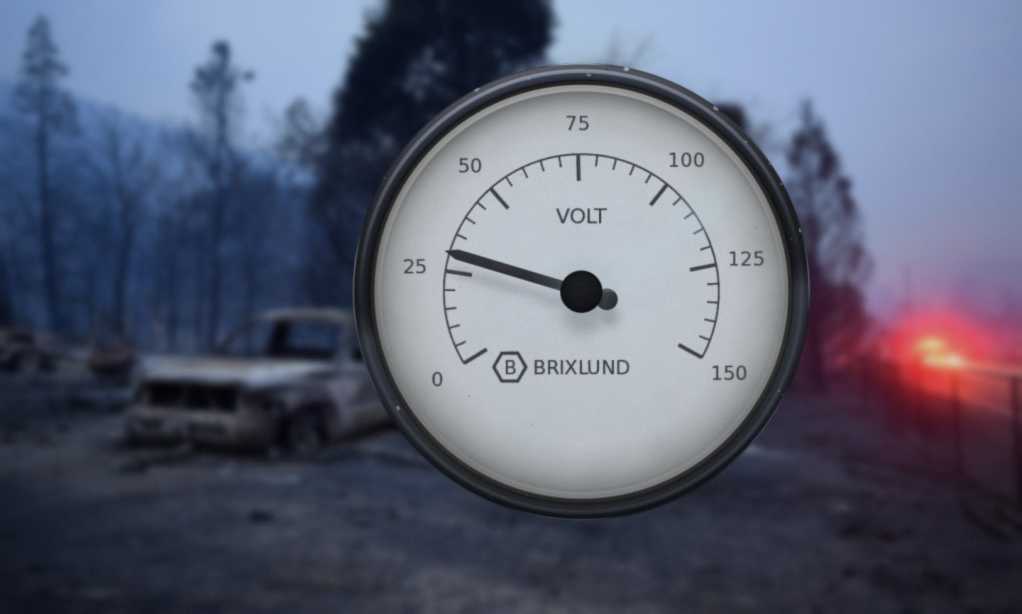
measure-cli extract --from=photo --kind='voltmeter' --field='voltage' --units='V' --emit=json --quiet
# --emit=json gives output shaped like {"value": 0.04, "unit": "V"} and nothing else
{"value": 30, "unit": "V"}
